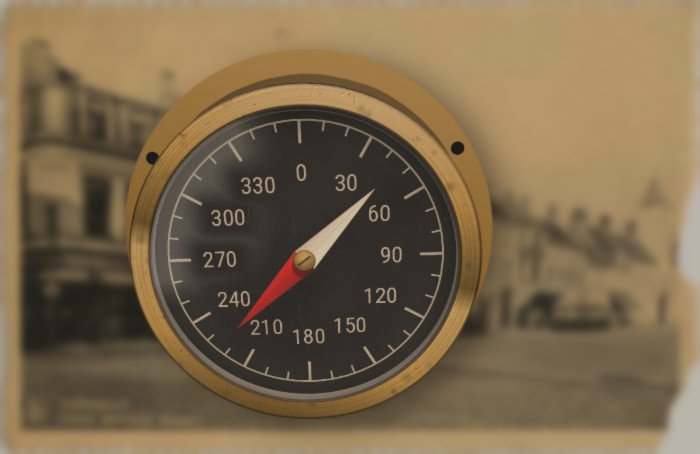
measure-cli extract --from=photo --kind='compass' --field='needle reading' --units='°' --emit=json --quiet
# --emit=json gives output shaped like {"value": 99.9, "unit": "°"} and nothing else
{"value": 225, "unit": "°"}
